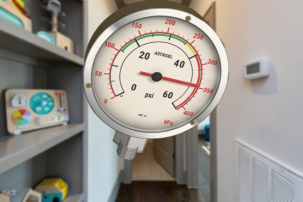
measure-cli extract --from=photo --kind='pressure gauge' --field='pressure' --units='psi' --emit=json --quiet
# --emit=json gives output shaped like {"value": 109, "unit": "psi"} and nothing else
{"value": 50, "unit": "psi"}
